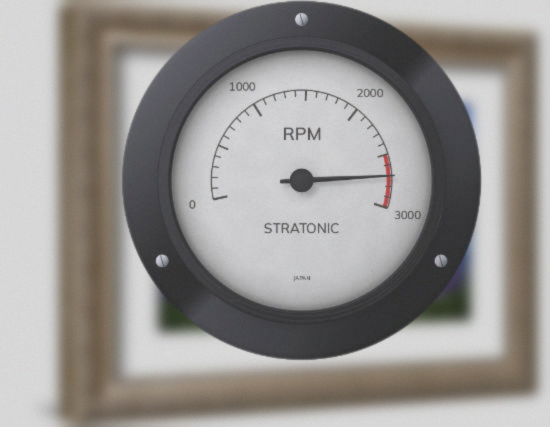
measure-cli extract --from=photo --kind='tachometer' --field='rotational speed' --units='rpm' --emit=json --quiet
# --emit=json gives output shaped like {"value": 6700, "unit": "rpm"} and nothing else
{"value": 2700, "unit": "rpm"}
